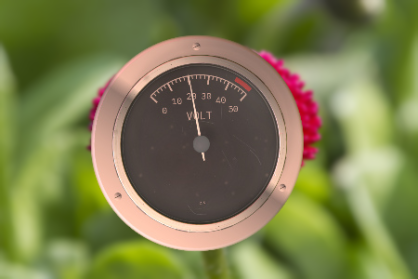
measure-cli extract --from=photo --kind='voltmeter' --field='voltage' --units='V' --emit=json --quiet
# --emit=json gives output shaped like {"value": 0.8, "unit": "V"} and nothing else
{"value": 20, "unit": "V"}
